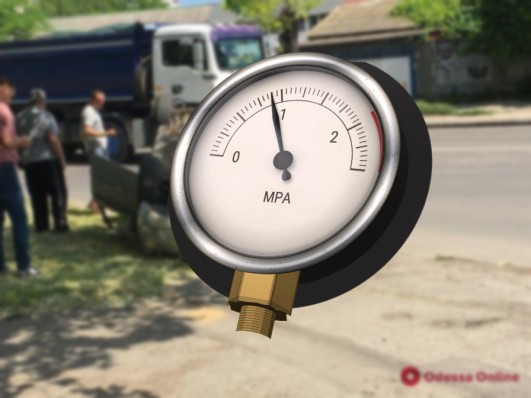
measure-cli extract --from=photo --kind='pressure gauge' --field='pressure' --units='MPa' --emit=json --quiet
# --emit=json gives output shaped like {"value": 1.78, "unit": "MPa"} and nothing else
{"value": 0.9, "unit": "MPa"}
